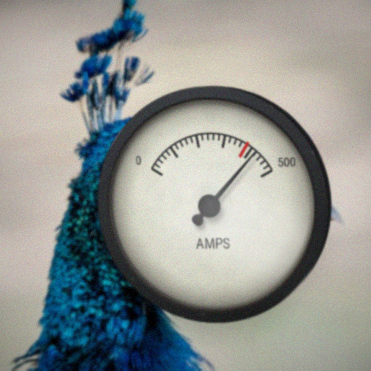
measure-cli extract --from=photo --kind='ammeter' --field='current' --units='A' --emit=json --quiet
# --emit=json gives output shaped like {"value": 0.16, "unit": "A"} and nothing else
{"value": 420, "unit": "A"}
